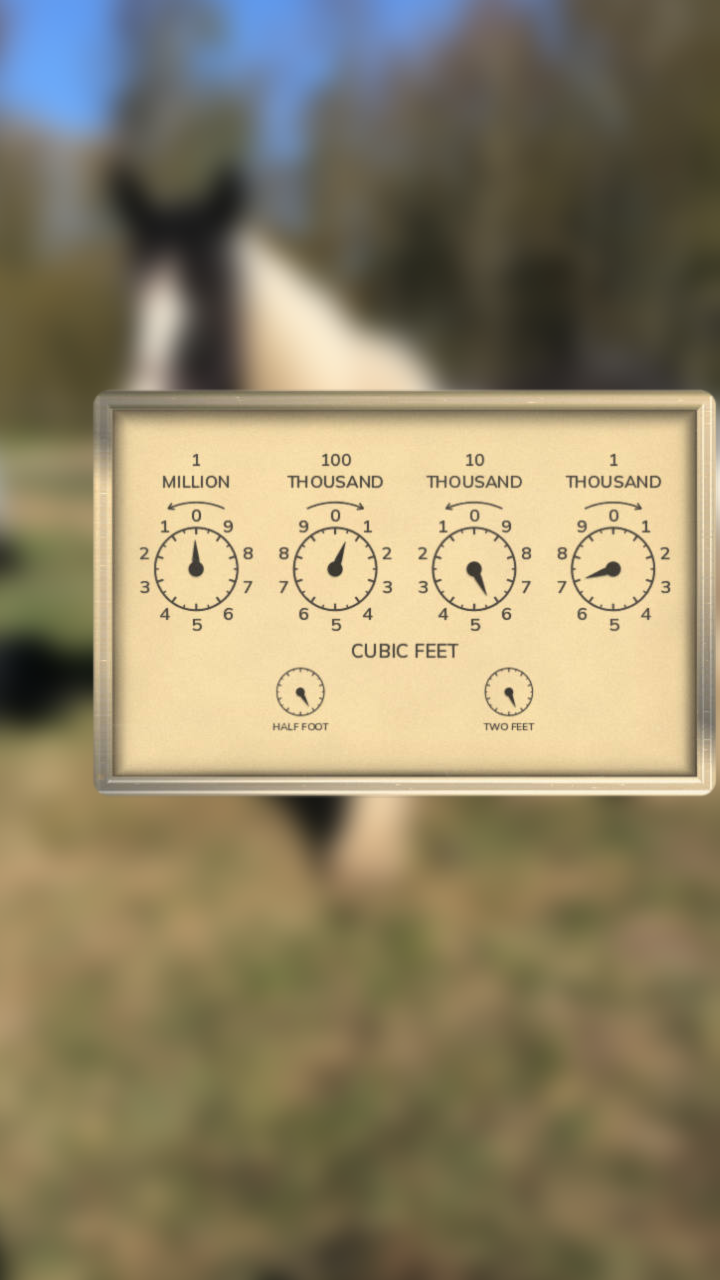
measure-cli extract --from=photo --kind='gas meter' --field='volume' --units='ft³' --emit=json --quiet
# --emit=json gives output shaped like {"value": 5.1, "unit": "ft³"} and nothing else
{"value": 5700, "unit": "ft³"}
